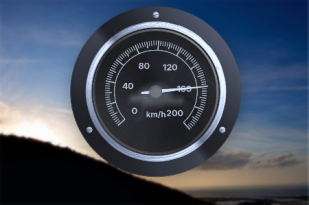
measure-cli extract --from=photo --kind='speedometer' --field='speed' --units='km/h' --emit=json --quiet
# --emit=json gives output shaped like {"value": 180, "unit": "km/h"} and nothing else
{"value": 160, "unit": "km/h"}
